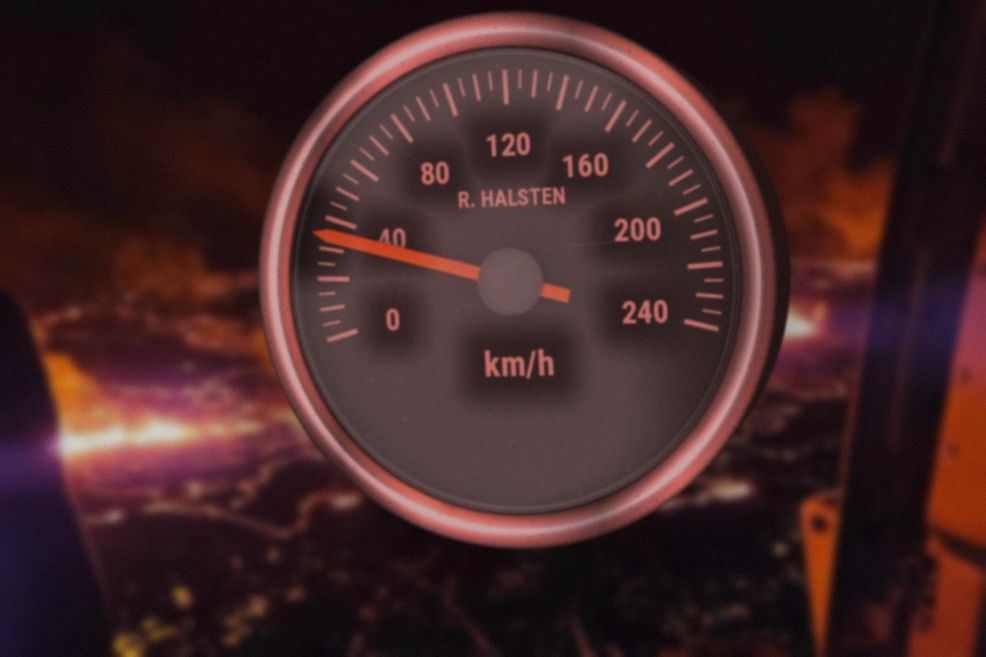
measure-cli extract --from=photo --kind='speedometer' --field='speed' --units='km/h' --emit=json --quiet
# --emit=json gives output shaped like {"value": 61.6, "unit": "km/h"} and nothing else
{"value": 35, "unit": "km/h"}
